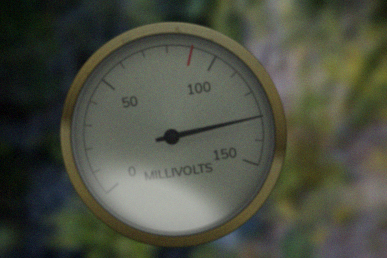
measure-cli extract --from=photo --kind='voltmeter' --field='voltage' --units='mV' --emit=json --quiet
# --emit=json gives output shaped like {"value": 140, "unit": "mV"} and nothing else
{"value": 130, "unit": "mV"}
